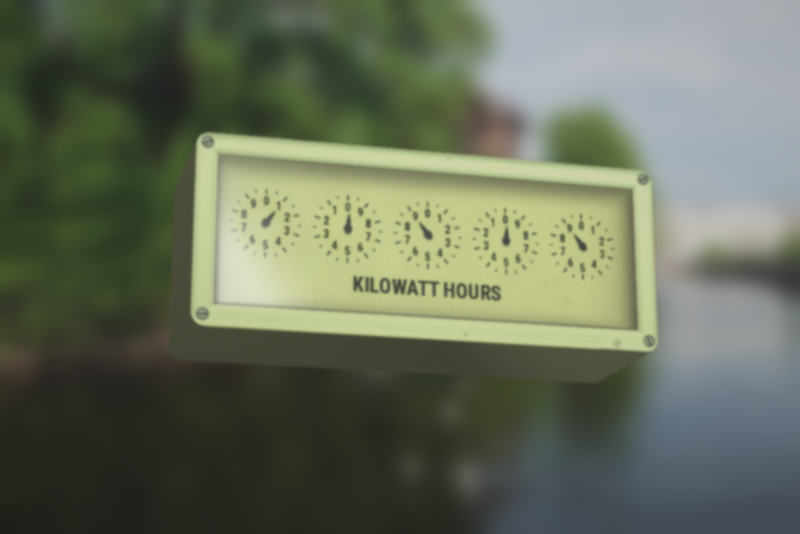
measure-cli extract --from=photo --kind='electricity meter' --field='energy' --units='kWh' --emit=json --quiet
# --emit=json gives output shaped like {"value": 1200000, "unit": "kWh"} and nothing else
{"value": 9899, "unit": "kWh"}
